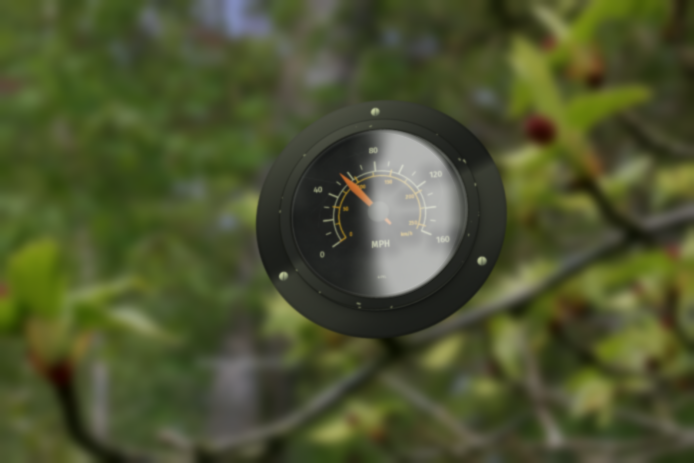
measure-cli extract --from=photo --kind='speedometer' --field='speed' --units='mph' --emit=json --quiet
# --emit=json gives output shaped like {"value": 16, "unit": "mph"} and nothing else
{"value": 55, "unit": "mph"}
